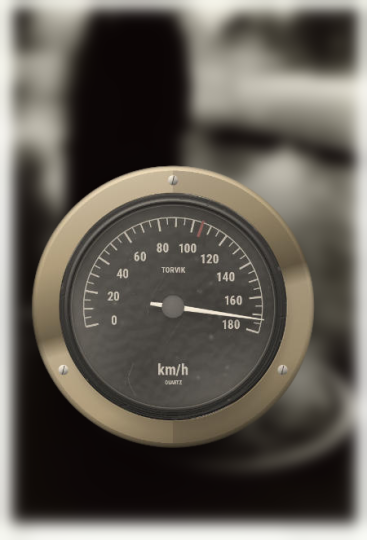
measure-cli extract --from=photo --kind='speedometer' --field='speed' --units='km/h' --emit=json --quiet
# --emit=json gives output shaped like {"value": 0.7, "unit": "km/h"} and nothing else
{"value": 172.5, "unit": "km/h"}
